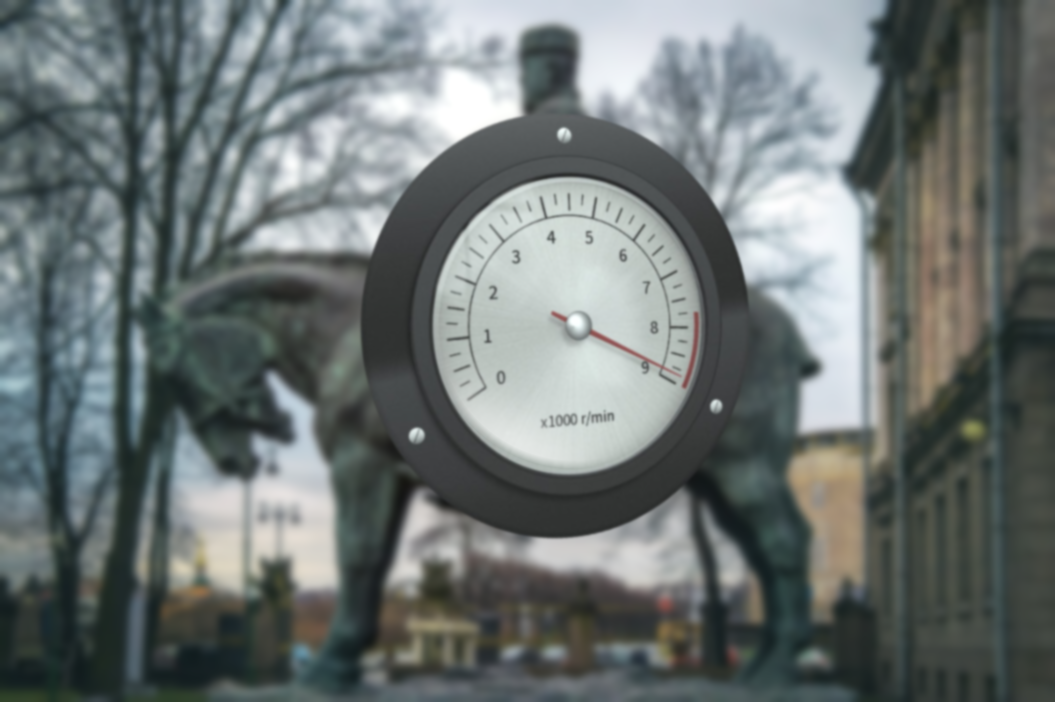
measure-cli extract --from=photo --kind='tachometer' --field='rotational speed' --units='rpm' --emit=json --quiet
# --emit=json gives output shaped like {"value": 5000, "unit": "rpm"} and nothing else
{"value": 8875, "unit": "rpm"}
